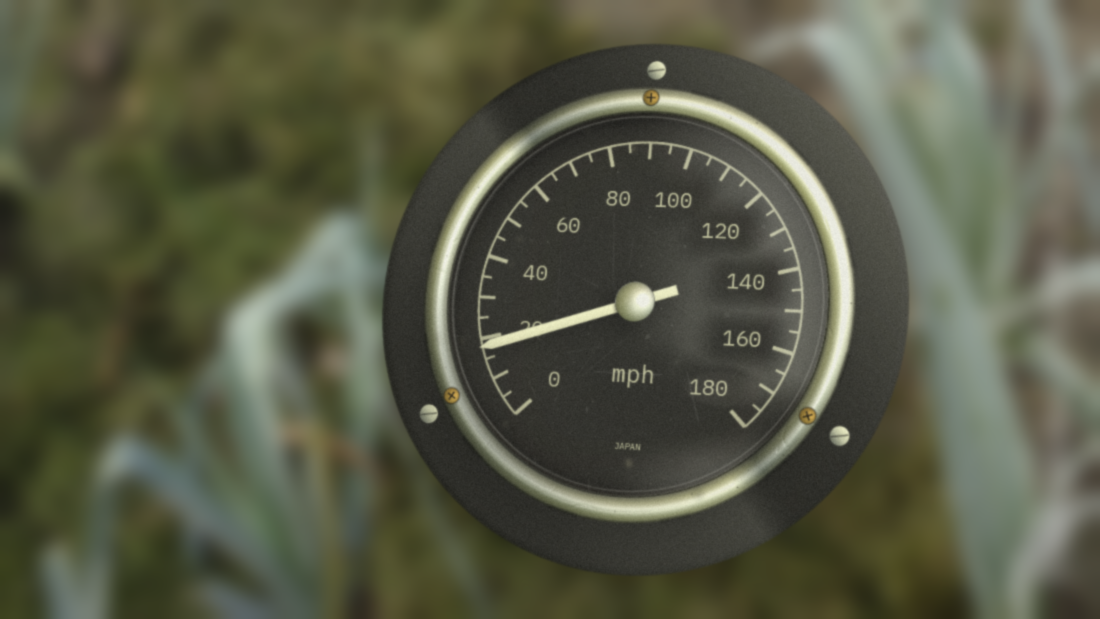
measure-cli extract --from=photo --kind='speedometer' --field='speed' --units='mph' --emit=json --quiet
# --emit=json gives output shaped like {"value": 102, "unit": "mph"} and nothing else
{"value": 17.5, "unit": "mph"}
